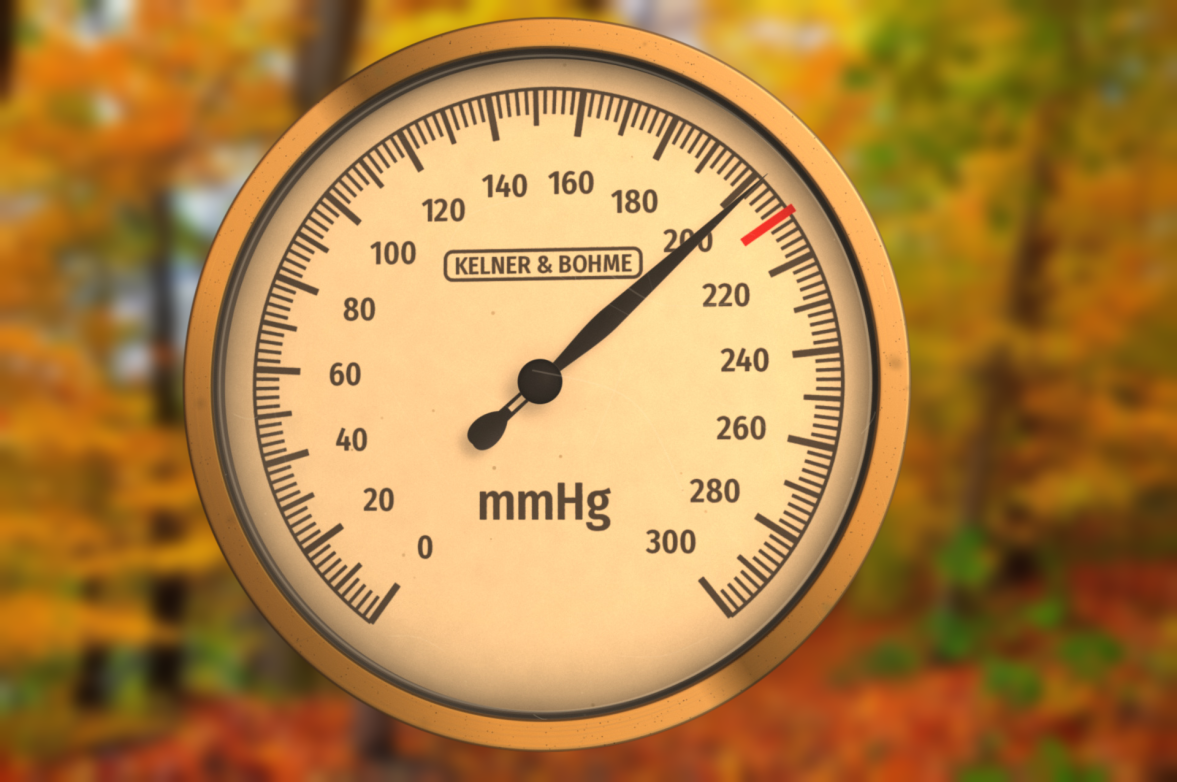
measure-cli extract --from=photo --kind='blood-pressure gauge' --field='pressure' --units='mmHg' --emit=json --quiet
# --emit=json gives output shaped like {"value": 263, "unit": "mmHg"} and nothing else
{"value": 202, "unit": "mmHg"}
